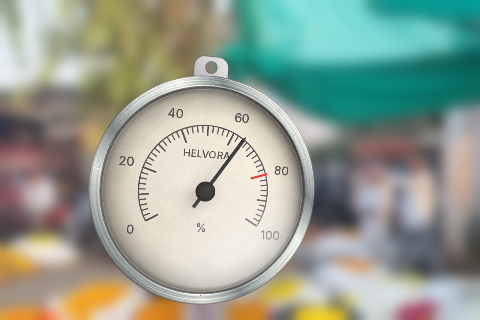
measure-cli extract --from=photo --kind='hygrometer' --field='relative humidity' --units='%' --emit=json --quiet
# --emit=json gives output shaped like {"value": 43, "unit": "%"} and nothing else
{"value": 64, "unit": "%"}
